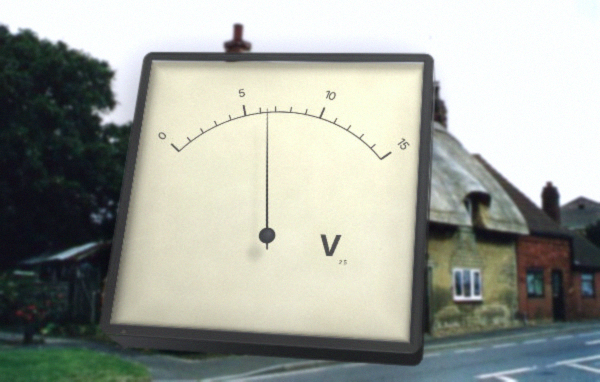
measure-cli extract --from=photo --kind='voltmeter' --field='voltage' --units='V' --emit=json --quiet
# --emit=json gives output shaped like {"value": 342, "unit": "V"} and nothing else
{"value": 6.5, "unit": "V"}
